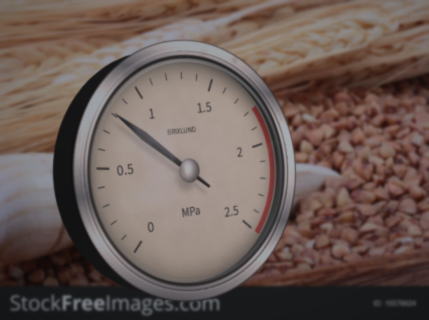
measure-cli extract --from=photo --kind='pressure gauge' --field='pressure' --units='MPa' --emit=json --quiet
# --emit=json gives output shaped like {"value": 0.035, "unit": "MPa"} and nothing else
{"value": 0.8, "unit": "MPa"}
